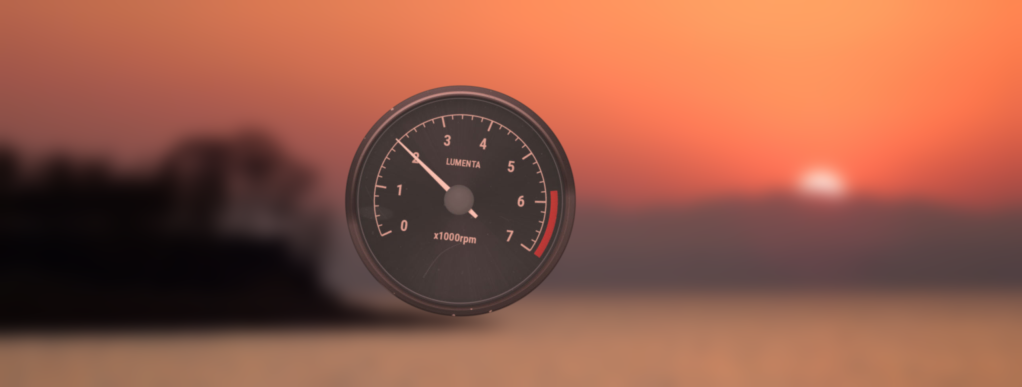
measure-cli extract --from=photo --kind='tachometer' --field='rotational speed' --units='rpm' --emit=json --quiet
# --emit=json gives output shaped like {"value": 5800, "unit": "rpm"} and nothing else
{"value": 2000, "unit": "rpm"}
